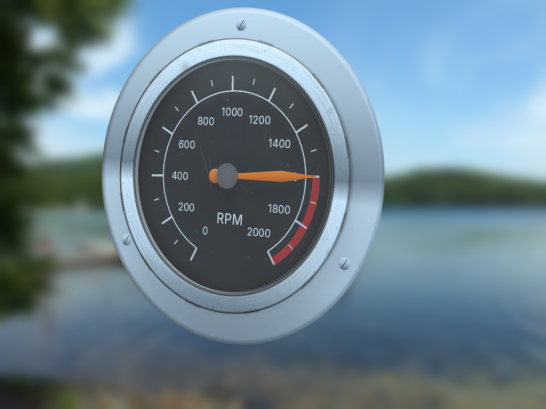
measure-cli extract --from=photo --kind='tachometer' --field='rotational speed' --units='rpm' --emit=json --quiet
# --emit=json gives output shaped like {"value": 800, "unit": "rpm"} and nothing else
{"value": 1600, "unit": "rpm"}
